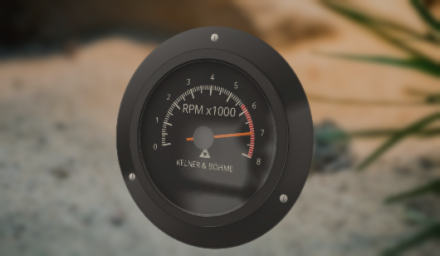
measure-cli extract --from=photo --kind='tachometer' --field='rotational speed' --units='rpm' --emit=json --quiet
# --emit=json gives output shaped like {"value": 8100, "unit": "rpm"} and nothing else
{"value": 7000, "unit": "rpm"}
